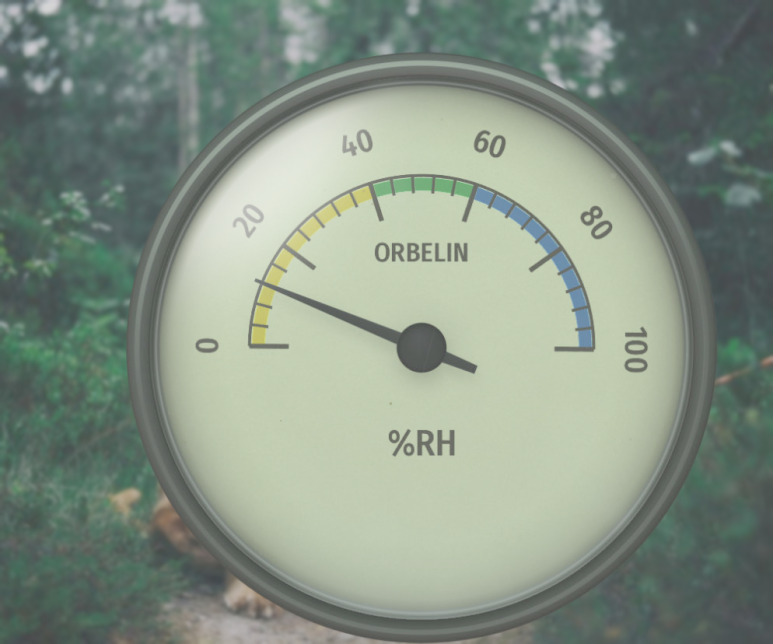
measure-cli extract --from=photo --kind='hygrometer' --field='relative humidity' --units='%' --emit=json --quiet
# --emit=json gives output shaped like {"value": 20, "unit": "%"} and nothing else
{"value": 12, "unit": "%"}
